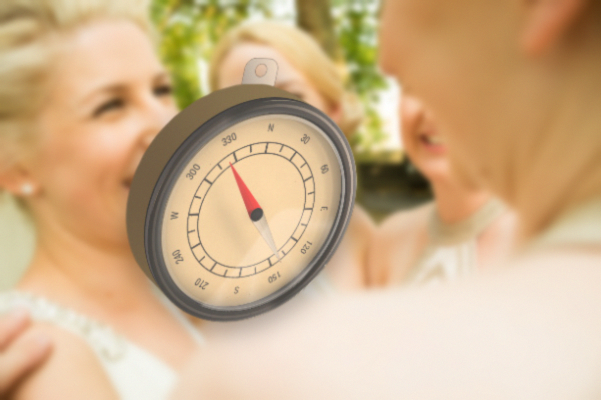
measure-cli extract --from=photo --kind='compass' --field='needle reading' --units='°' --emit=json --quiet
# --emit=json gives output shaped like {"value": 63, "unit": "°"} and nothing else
{"value": 322.5, "unit": "°"}
